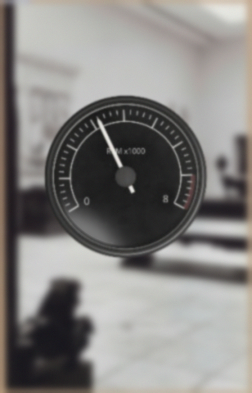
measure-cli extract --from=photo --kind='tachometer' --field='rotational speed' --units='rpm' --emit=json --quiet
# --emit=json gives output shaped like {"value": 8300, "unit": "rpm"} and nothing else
{"value": 3200, "unit": "rpm"}
